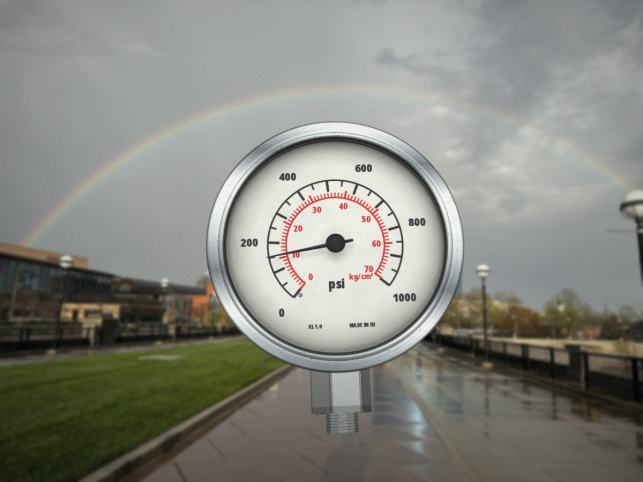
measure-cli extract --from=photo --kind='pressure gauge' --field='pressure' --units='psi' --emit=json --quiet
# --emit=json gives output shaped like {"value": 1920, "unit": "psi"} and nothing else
{"value": 150, "unit": "psi"}
